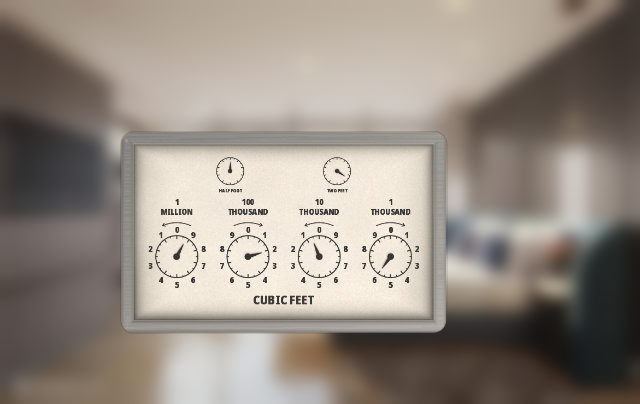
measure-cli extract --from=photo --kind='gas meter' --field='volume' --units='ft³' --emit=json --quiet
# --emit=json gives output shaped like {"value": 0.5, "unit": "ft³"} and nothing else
{"value": 920600, "unit": "ft³"}
